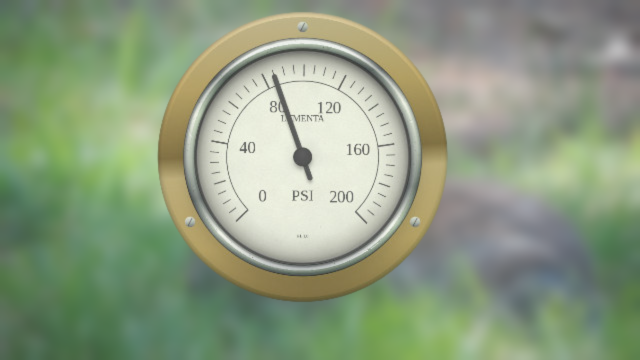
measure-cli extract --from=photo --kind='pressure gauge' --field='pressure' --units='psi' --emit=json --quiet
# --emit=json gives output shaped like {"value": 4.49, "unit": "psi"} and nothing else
{"value": 85, "unit": "psi"}
